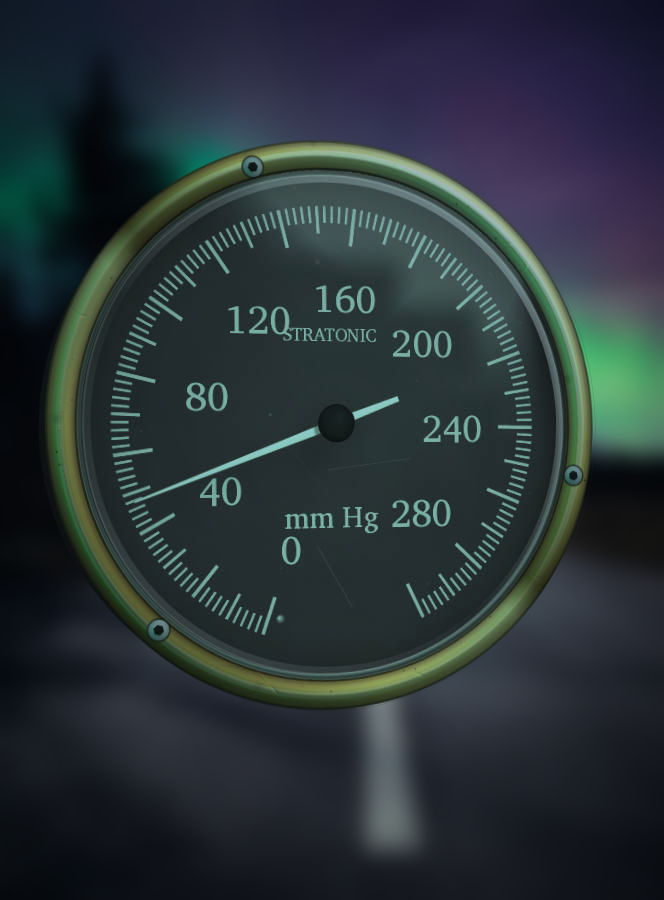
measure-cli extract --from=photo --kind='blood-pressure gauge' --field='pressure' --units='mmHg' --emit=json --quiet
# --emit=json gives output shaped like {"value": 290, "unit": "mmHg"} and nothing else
{"value": 48, "unit": "mmHg"}
